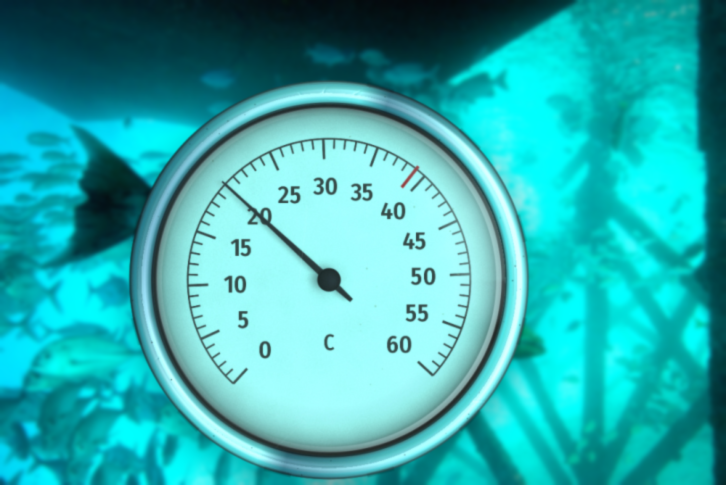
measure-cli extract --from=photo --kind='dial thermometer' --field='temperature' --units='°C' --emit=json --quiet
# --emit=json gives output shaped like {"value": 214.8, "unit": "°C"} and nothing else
{"value": 20, "unit": "°C"}
